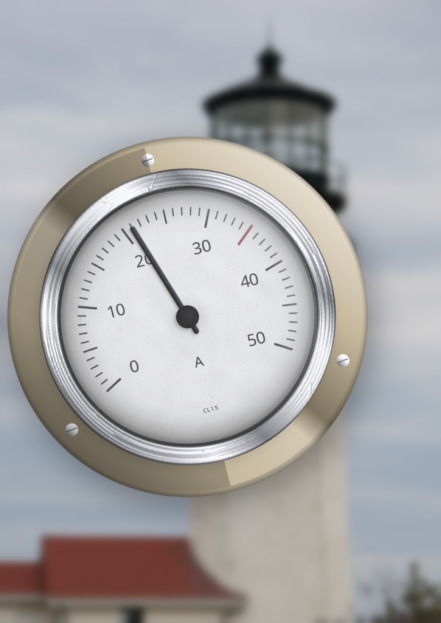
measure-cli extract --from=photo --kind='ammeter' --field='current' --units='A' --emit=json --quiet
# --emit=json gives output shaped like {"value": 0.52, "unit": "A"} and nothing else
{"value": 21, "unit": "A"}
